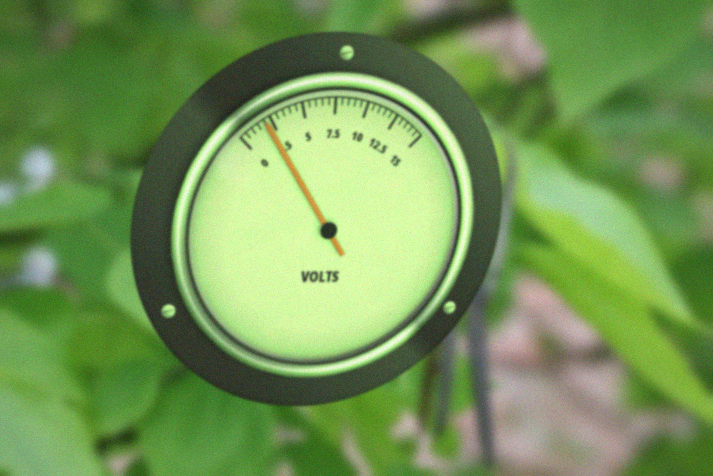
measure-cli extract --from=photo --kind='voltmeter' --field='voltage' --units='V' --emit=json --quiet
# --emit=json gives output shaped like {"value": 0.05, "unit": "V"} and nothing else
{"value": 2, "unit": "V"}
